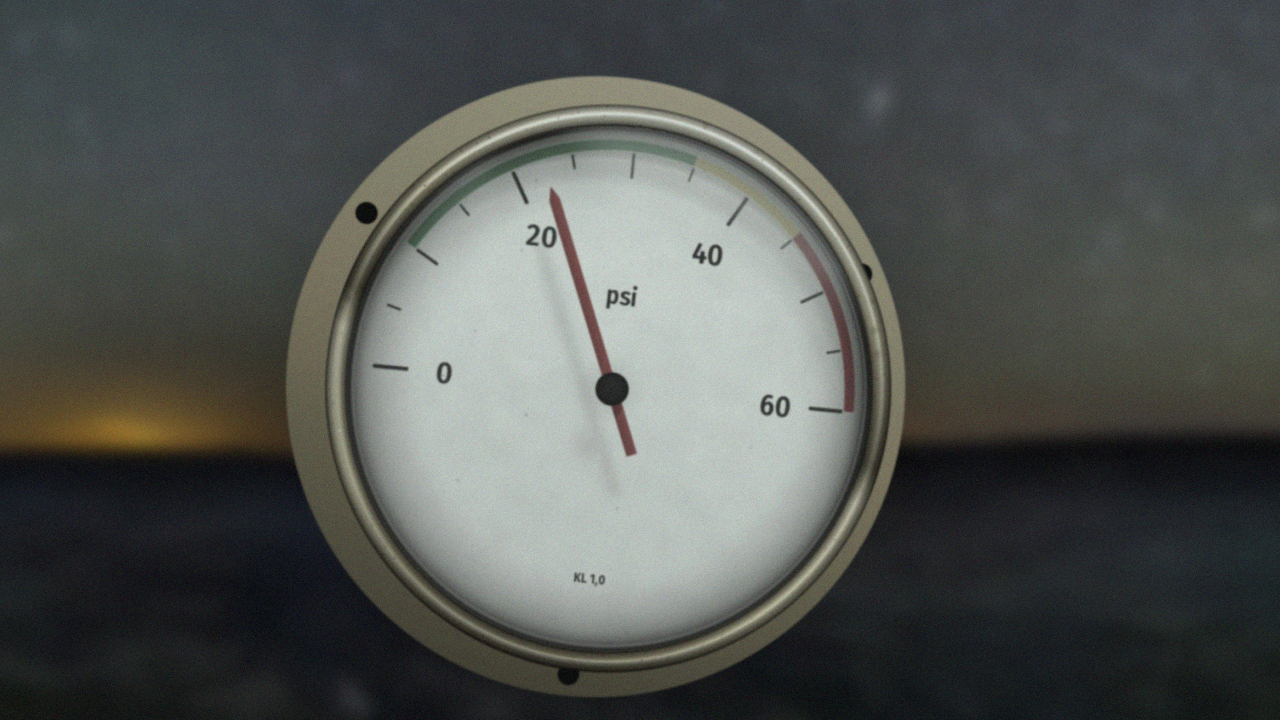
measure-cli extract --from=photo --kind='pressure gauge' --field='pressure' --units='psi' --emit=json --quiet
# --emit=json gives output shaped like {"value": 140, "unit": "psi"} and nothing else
{"value": 22.5, "unit": "psi"}
